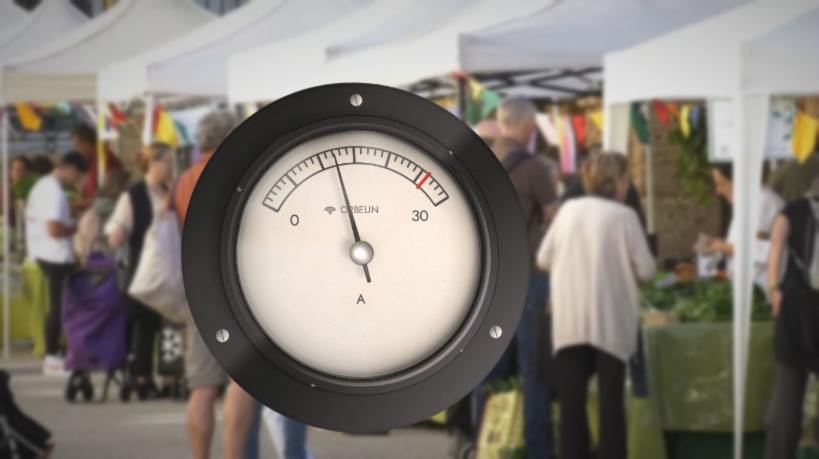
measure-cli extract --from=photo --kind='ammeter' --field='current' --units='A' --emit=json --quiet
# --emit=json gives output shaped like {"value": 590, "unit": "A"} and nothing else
{"value": 12, "unit": "A"}
